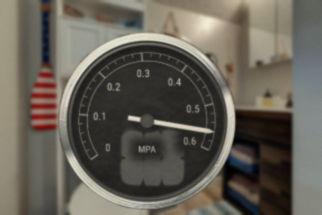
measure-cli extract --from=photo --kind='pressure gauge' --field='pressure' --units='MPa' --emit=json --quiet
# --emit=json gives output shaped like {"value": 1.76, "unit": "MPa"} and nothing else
{"value": 0.56, "unit": "MPa"}
